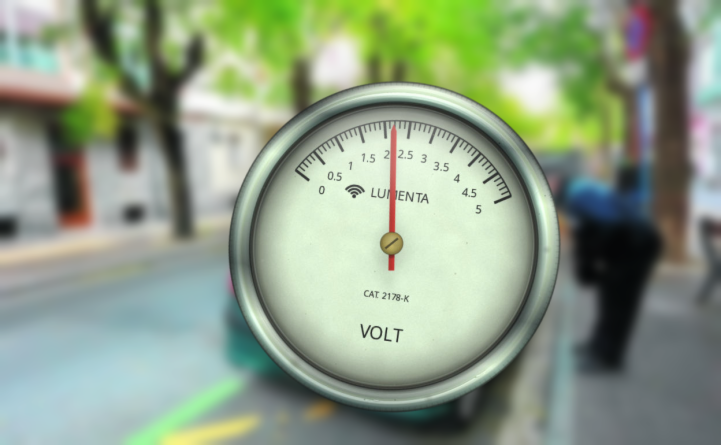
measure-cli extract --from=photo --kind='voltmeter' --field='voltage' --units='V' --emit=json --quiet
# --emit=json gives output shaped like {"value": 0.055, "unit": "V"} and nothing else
{"value": 2.2, "unit": "V"}
